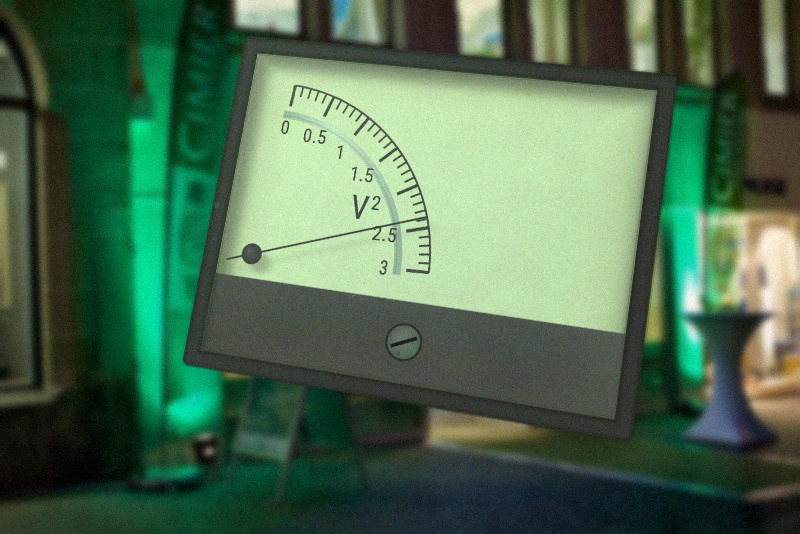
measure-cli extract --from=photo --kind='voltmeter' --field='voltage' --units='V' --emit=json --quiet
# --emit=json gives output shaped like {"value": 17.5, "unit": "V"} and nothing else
{"value": 2.4, "unit": "V"}
